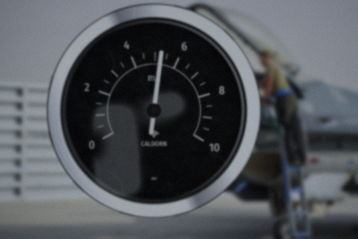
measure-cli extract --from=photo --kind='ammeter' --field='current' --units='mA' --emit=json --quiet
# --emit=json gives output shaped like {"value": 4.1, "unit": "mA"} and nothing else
{"value": 5.25, "unit": "mA"}
